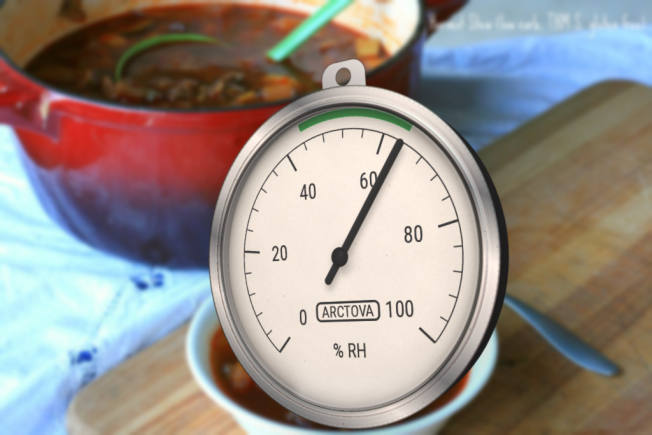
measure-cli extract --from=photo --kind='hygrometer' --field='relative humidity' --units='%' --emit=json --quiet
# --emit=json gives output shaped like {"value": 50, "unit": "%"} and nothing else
{"value": 64, "unit": "%"}
